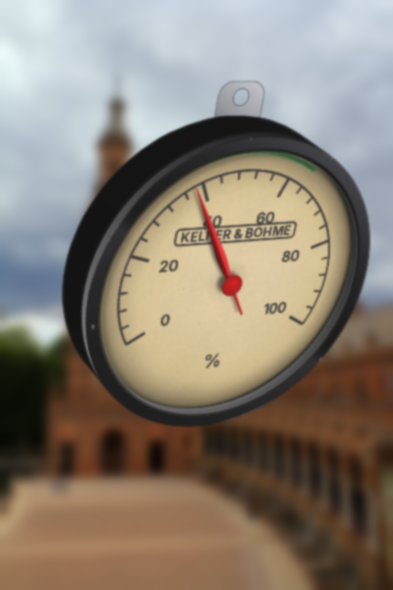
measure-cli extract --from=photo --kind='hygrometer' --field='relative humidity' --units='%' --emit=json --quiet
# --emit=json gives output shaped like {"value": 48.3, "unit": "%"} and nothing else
{"value": 38, "unit": "%"}
